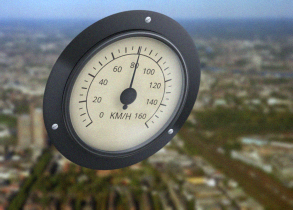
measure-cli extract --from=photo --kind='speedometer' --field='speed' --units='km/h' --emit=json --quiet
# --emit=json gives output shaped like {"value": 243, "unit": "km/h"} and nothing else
{"value": 80, "unit": "km/h"}
